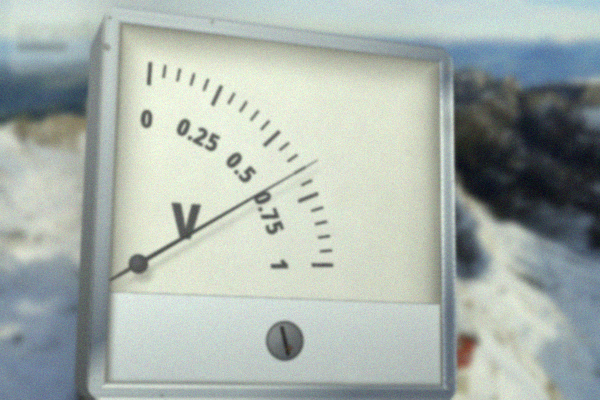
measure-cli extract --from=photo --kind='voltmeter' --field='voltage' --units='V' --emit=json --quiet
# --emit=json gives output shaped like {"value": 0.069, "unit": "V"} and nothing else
{"value": 0.65, "unit": "V"}
